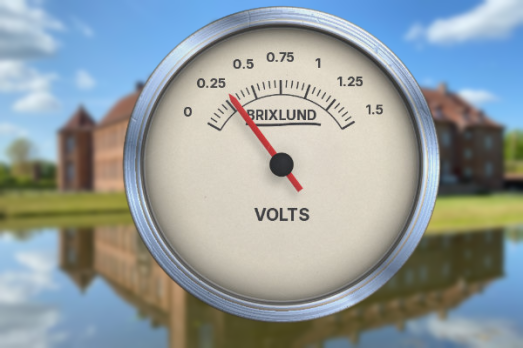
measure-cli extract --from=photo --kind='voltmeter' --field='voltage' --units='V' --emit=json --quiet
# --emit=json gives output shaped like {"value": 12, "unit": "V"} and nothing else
{"value": 0.3, "unit": "V"}
